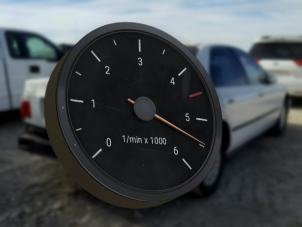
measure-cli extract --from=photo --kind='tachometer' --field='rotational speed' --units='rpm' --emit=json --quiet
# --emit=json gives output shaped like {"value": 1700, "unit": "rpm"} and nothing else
{"value": 5500, "unit": "rpm"}
